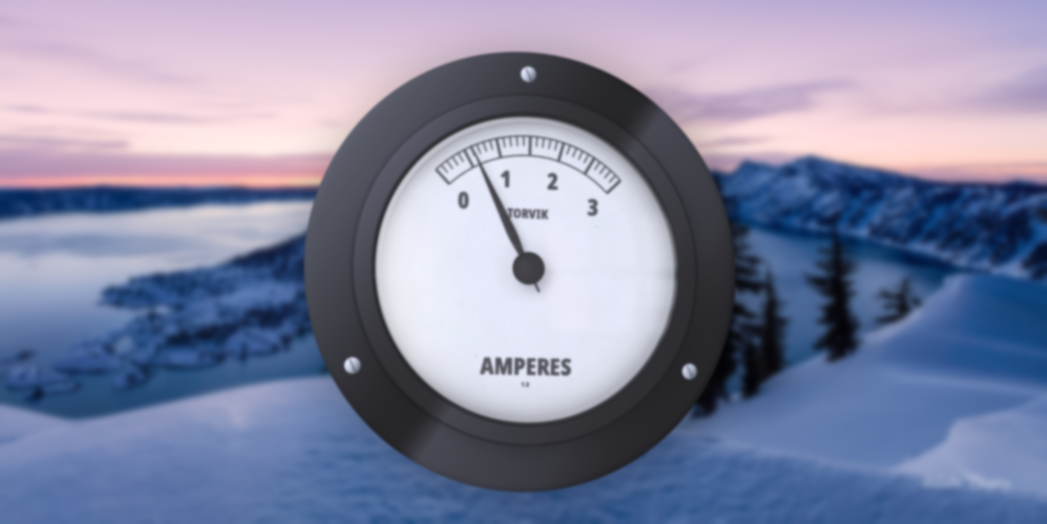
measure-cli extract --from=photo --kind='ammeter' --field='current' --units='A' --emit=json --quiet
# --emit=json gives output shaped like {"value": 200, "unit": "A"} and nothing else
{"value": 0.6, "unit": "A"}
